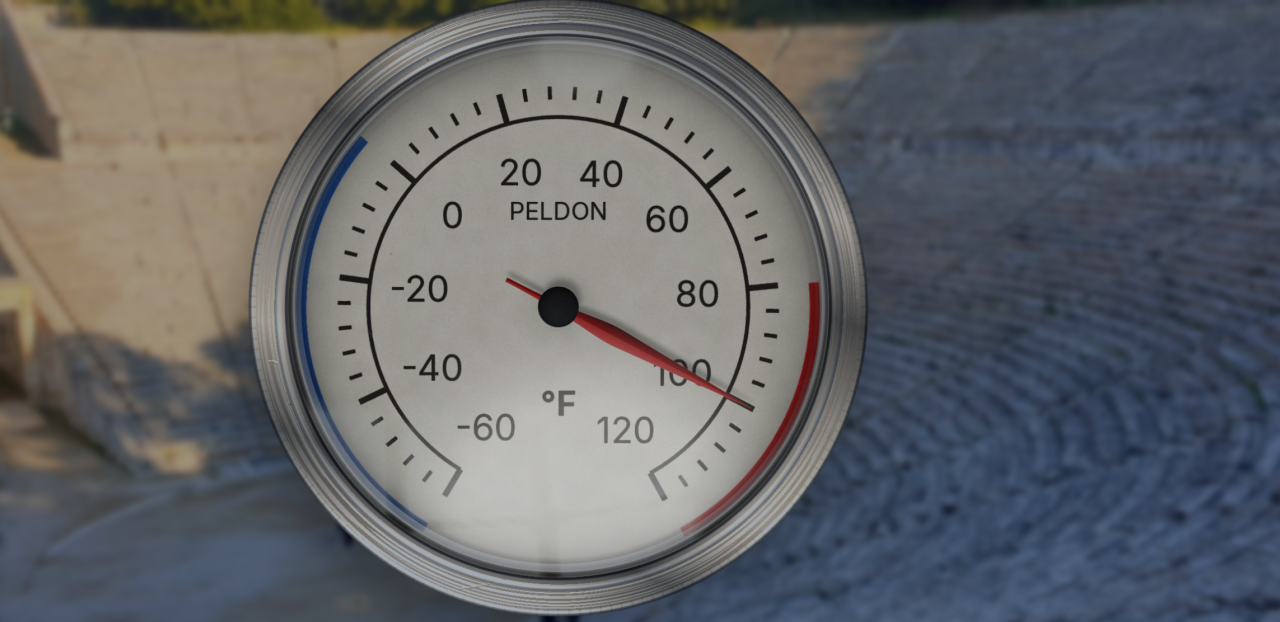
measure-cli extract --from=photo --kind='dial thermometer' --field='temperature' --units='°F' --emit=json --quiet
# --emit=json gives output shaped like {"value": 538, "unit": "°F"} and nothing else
{"value": 100, "unit": "°F"}
